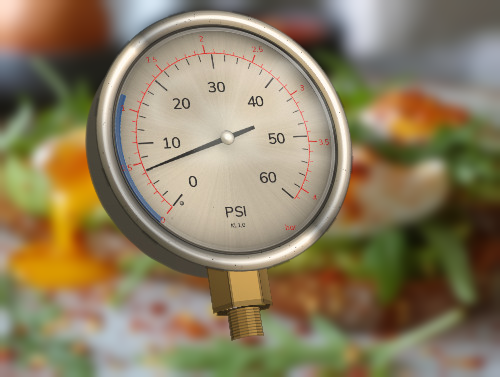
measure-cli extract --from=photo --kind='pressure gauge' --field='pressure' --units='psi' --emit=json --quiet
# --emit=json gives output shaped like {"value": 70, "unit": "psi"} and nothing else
{"value": 6, "unit": "psi"}
